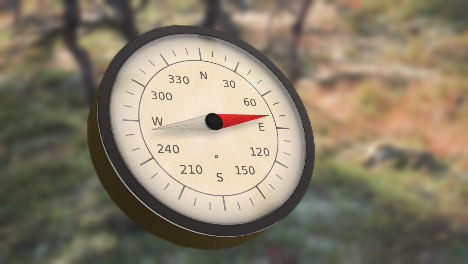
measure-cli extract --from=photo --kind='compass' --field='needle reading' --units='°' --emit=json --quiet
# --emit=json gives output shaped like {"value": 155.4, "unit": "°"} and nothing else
{"value": 80, "unit": "°"}
